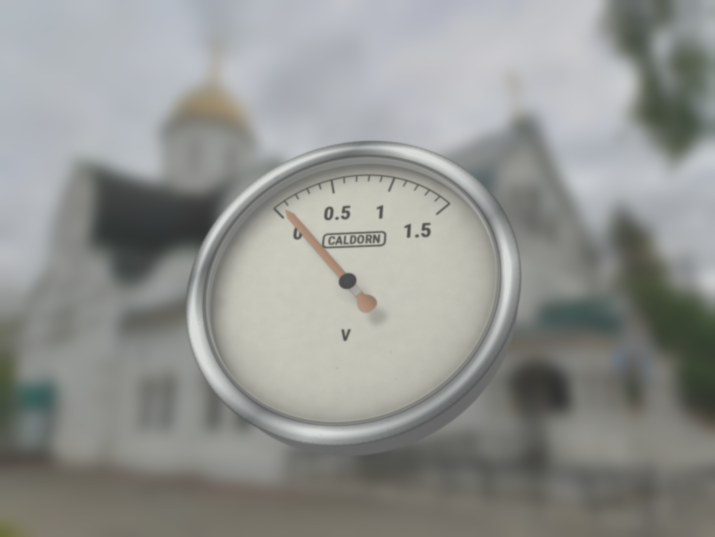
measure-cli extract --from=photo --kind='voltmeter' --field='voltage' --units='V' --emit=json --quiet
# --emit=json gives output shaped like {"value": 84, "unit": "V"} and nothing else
{"value": 0.05, "unit": "V"}
